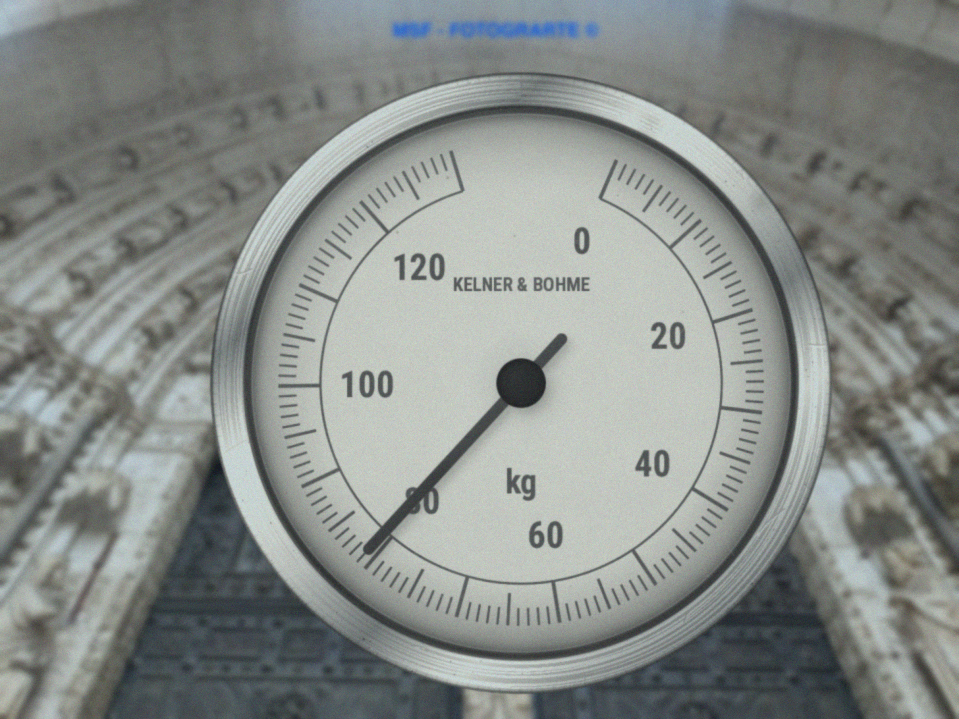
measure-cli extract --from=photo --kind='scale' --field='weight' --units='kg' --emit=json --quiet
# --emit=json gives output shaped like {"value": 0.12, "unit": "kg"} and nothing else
{"value": 81, "unit": "kg"}
